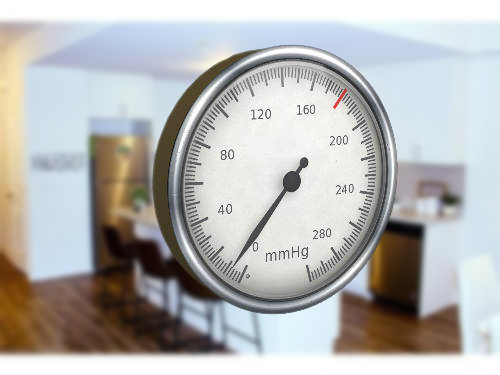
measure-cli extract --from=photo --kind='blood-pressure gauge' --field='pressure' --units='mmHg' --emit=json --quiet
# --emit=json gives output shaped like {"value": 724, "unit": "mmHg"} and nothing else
{"value": 10, "unit": "mmHg"}
